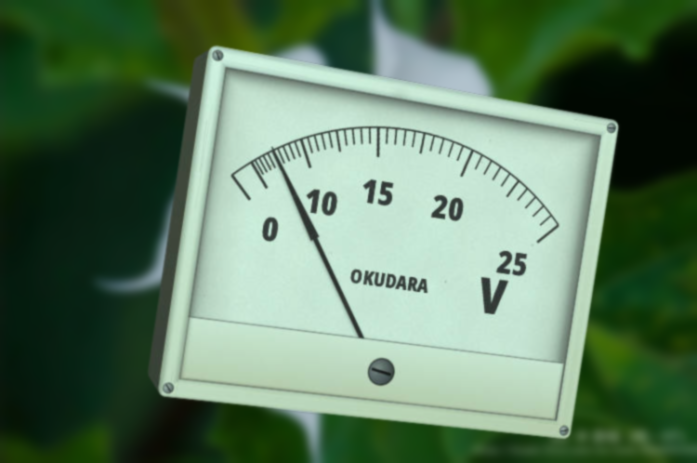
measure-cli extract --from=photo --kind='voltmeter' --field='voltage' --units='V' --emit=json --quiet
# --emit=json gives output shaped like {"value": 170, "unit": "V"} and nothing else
{"value": 7.5, "unit": "V"}
